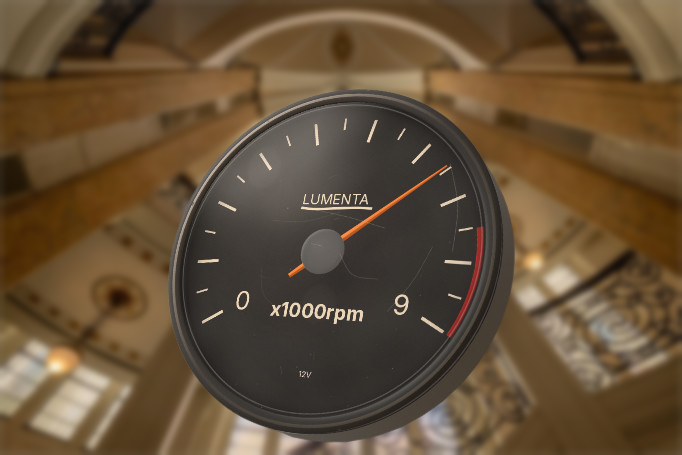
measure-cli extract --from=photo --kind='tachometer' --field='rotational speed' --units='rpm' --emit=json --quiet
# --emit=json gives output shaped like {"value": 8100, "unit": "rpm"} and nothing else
{"value": 6500, "unit": "rpm"}
